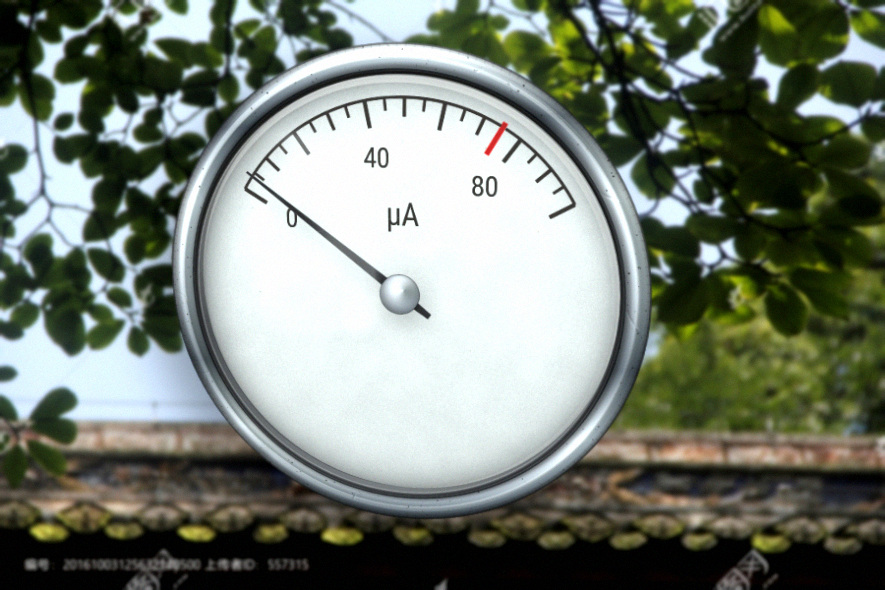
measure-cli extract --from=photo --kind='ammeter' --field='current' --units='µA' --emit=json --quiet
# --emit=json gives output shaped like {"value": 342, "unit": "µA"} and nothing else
{"value": 5, "unit": "µA"}
